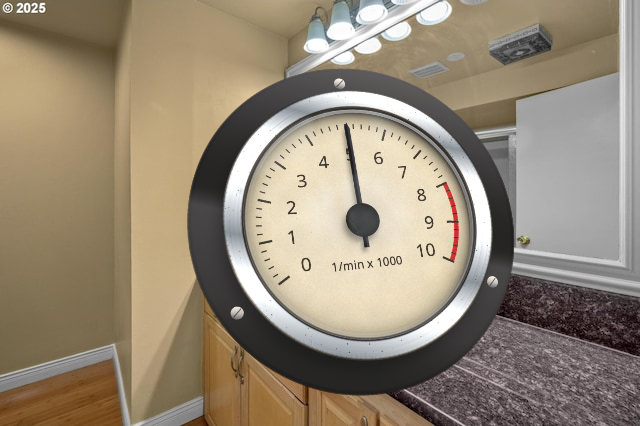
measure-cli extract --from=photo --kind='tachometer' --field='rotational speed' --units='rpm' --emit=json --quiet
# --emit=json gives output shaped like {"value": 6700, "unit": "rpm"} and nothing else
{"value": 5000, "unit": "rpm"}
